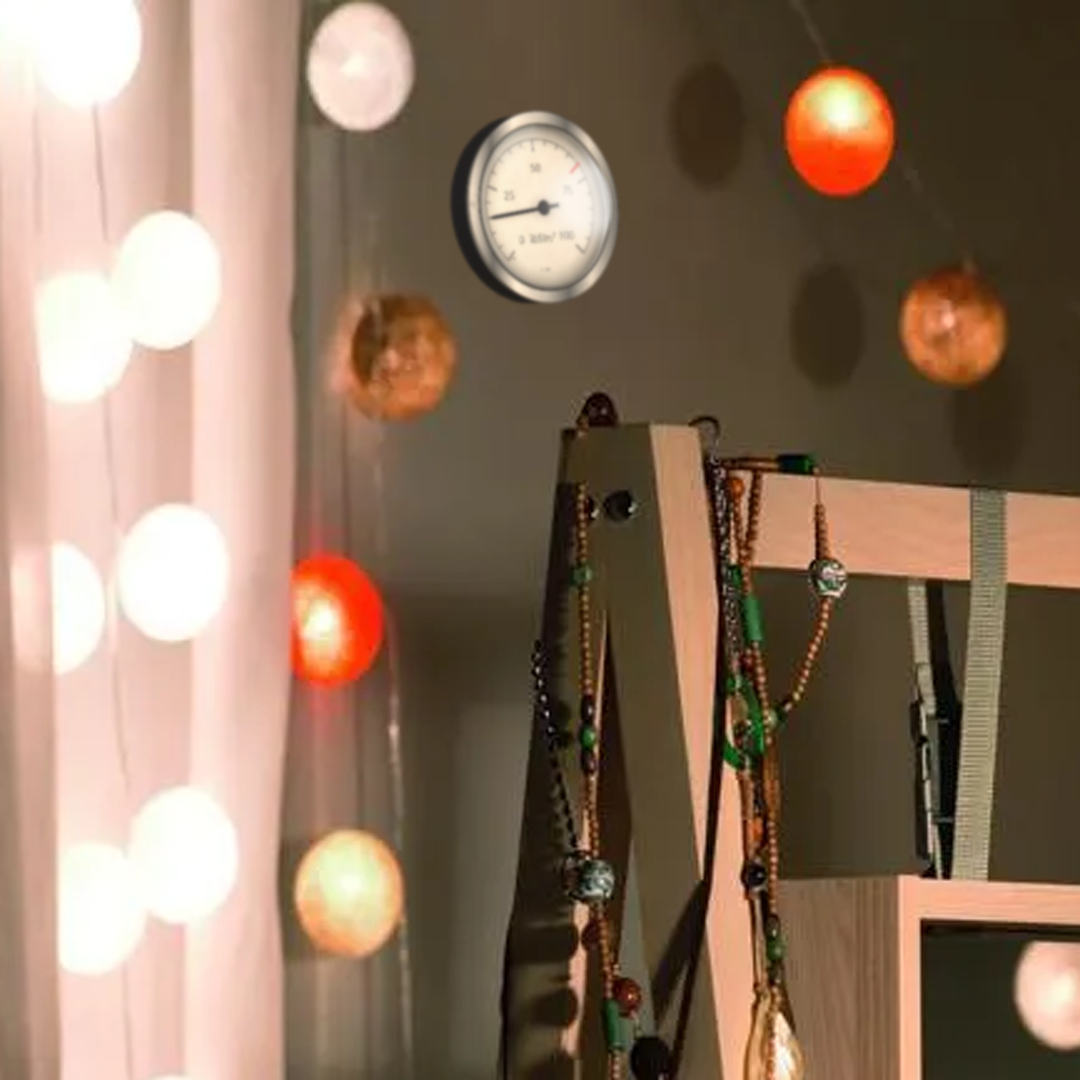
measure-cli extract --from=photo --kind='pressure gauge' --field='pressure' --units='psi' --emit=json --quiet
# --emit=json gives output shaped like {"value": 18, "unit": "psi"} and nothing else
{"value": 15, "unit": "psi"}
